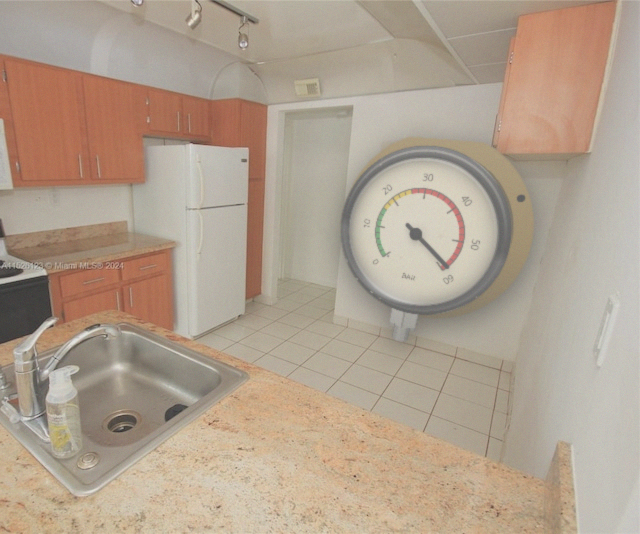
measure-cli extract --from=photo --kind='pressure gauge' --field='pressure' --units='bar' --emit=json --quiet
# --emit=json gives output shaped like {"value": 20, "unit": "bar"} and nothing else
{"value": 58, "unit": "bar"}
